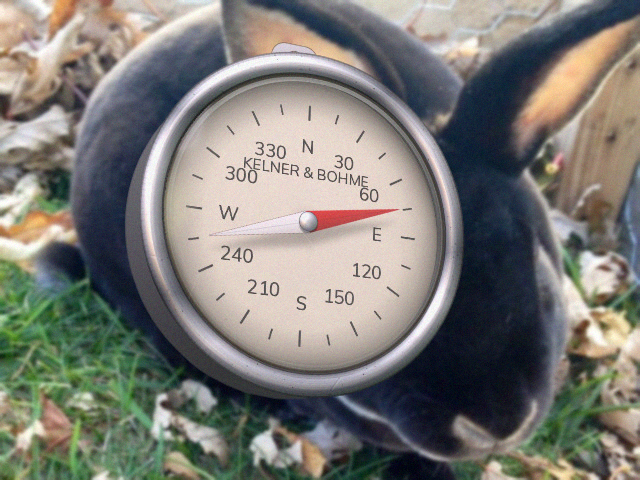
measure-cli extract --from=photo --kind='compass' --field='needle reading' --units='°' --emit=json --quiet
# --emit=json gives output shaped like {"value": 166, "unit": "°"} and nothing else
{"value": 75, "unit": "°"}
